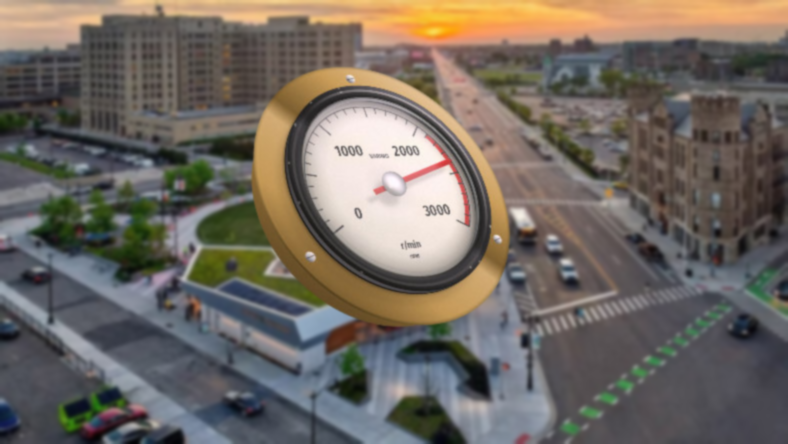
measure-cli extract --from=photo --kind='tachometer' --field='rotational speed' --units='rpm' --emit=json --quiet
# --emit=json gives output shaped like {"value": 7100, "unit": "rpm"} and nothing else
{"value": 2400, "unit": "rpm"}
